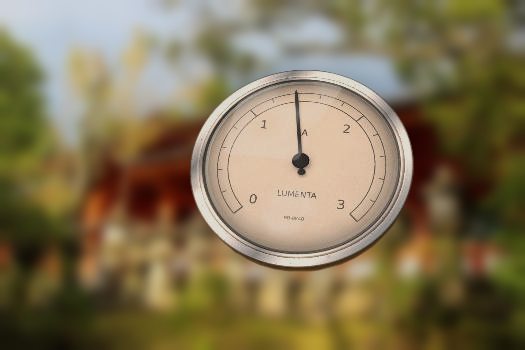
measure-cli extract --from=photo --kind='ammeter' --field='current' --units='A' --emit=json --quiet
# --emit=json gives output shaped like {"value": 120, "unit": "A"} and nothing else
{"value": 1.4, "unit": "A"}
